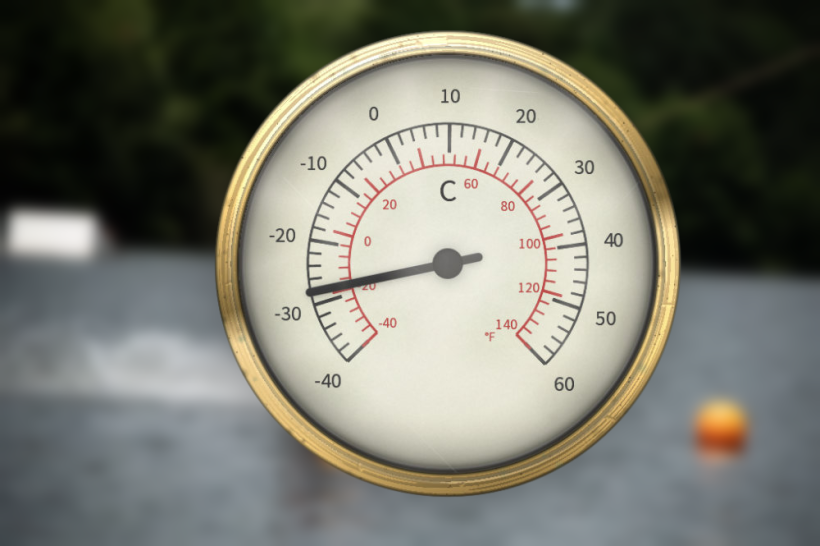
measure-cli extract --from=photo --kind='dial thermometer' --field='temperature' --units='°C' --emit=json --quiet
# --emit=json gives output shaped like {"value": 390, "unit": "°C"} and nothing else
{"value": -28, "unit": "°C"}
